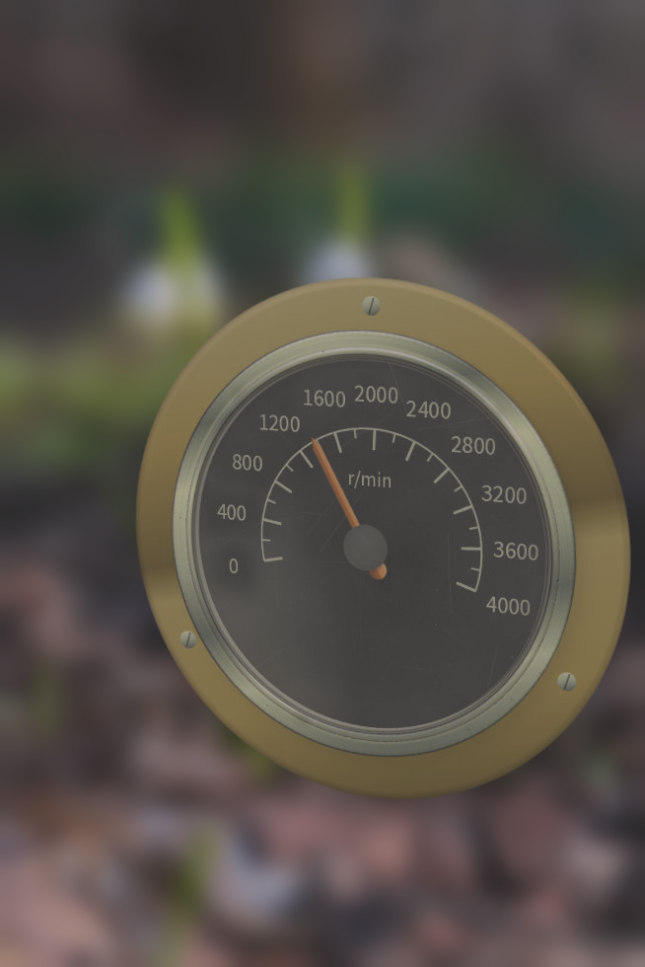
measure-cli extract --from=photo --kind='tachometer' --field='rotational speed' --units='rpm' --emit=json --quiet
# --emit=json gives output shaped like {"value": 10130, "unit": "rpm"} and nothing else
{"value": 1400, "unit": "rpm"}
